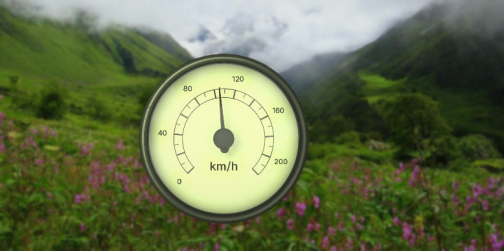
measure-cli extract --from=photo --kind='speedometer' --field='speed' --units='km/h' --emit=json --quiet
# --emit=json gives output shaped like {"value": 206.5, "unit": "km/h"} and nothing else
{"value": 105, "unit": "km/h"}
